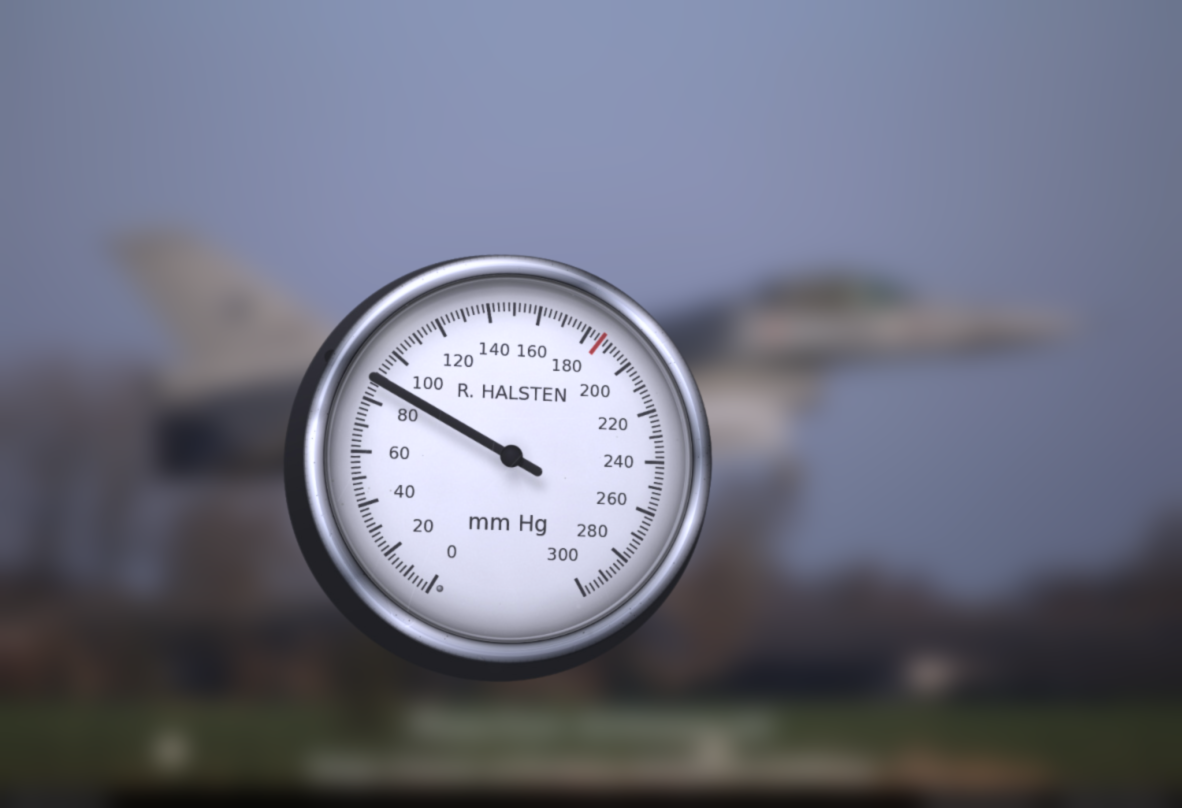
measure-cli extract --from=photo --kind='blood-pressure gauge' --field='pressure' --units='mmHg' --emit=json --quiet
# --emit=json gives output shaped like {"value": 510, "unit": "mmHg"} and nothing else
{"value": 88, "unit": "mmHg"}
